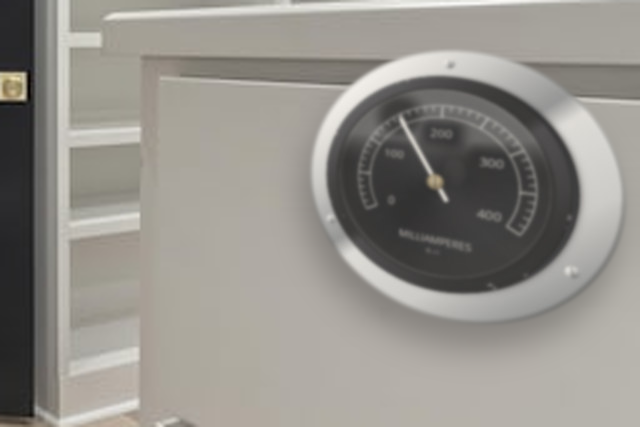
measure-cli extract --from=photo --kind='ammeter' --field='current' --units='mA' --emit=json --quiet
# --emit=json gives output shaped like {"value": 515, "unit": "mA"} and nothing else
{"value": 150, "unit": "mA"}
